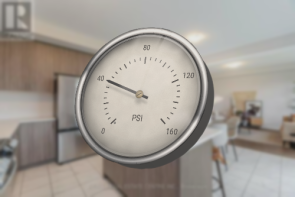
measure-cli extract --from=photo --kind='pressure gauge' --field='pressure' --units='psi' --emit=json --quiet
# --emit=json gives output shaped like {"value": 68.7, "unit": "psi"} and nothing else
{"value": 40, "unit": "psi"}
